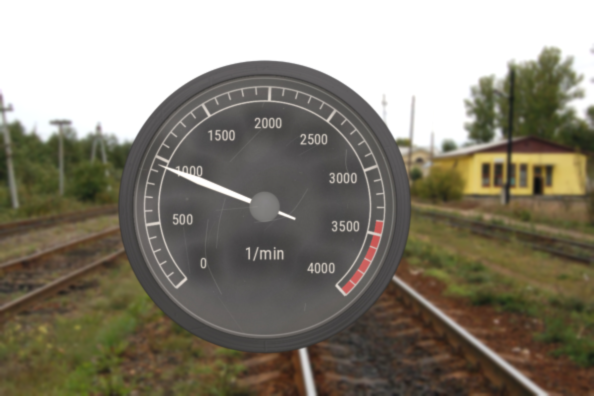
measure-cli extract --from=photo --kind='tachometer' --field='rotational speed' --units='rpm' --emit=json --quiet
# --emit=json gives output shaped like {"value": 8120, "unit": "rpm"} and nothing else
{"value": 950, "unit": "rpm"}
